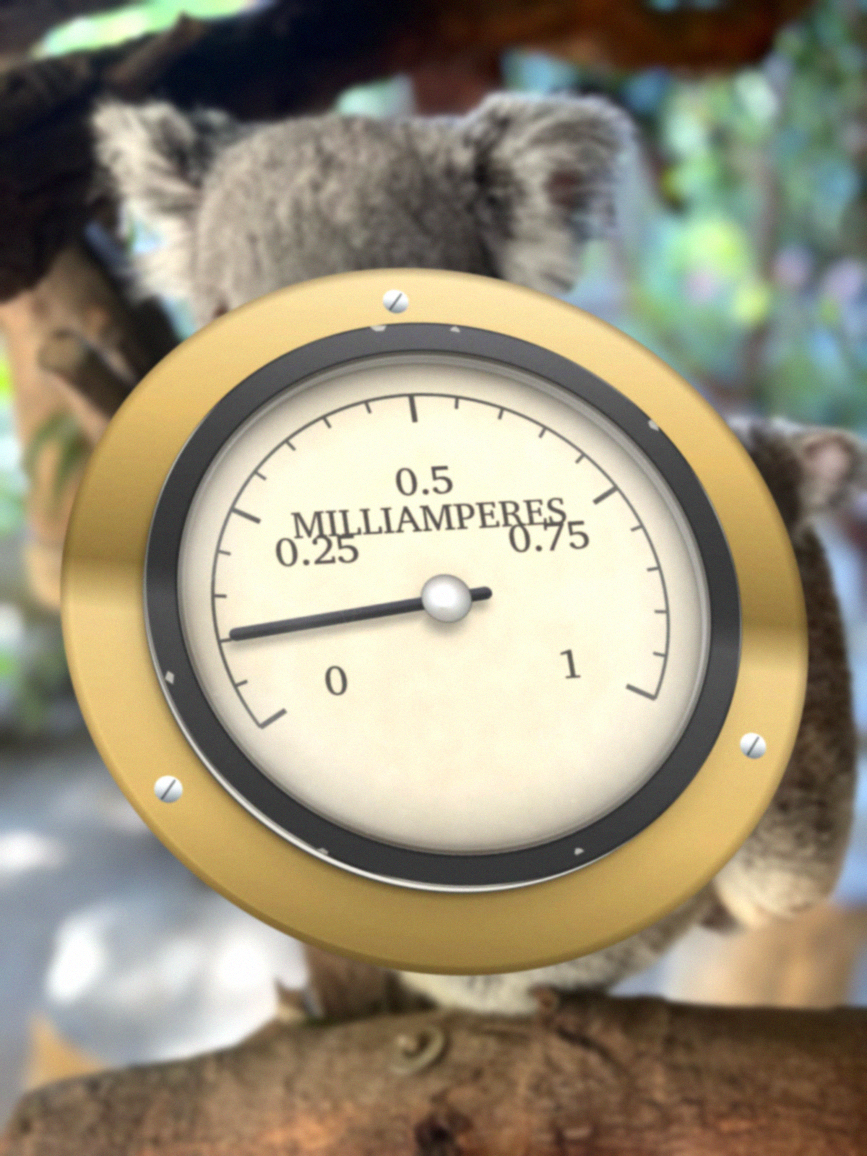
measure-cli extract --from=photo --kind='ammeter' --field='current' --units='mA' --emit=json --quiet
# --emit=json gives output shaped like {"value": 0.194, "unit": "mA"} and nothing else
{"value": 0.1, "unit": "mA"}
